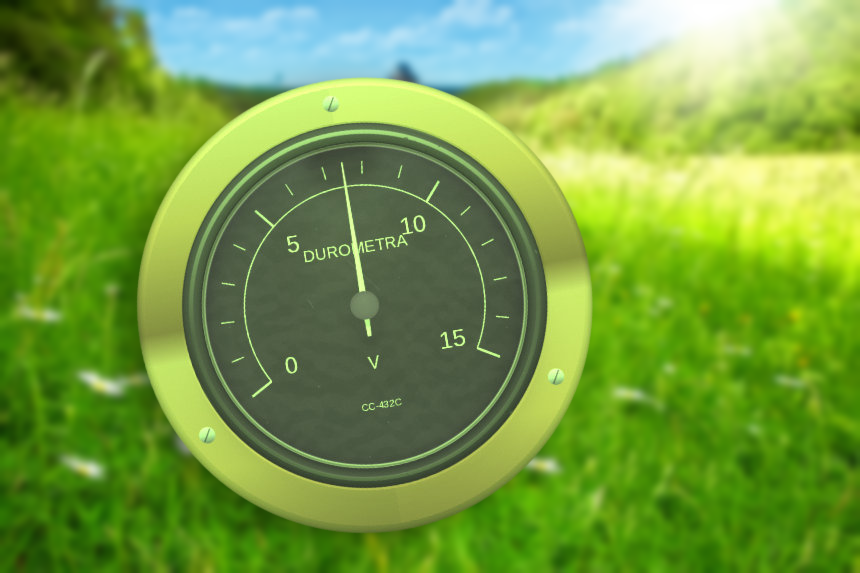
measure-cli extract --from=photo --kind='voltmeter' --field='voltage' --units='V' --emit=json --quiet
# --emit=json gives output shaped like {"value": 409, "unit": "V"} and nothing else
{"value": 7.5, "unit": "V"}
